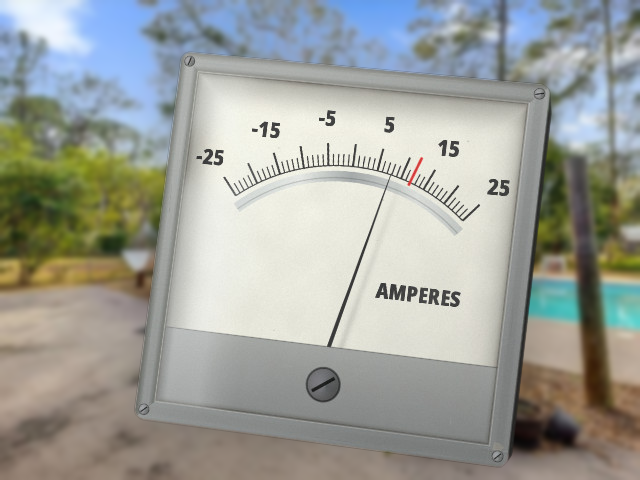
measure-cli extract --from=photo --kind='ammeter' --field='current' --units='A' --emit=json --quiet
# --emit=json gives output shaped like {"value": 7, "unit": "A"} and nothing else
{"value": 8, "unit": "A"}
